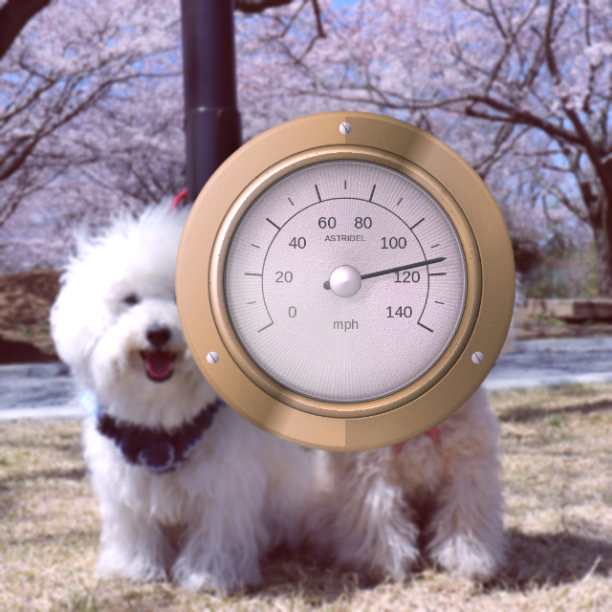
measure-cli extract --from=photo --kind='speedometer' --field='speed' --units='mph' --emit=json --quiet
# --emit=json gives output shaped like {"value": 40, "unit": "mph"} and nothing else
{"value": 115, "unit": "mph"}
